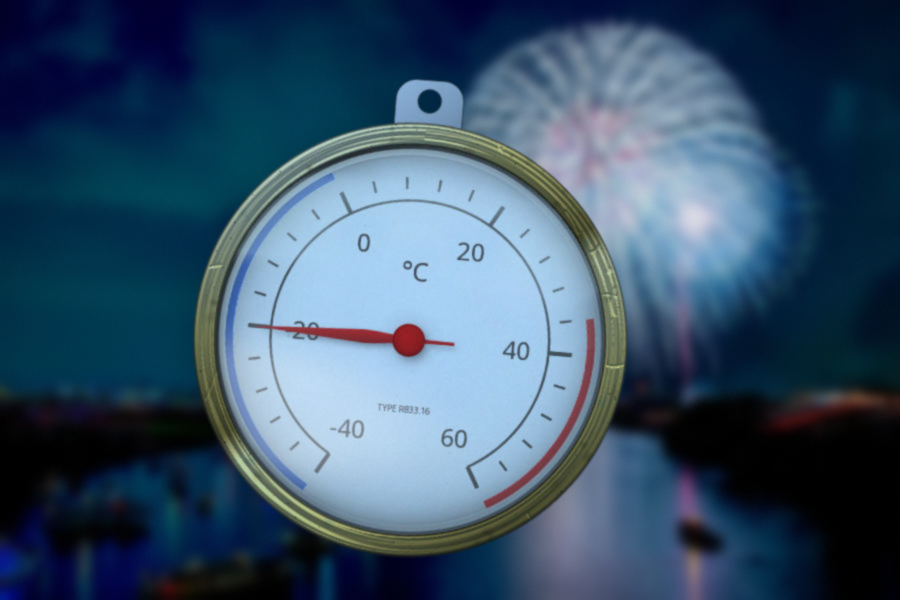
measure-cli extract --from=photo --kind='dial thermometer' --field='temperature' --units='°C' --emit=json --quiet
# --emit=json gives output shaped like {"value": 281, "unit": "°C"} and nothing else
{"value": -20, "unit": "°C"}
